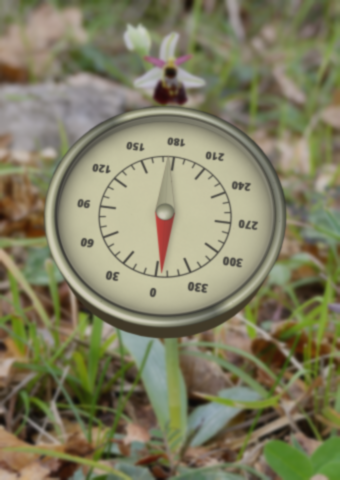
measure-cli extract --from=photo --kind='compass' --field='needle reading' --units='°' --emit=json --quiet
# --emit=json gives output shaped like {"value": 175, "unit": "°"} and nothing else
{"value": 355, "unit": "°"}
